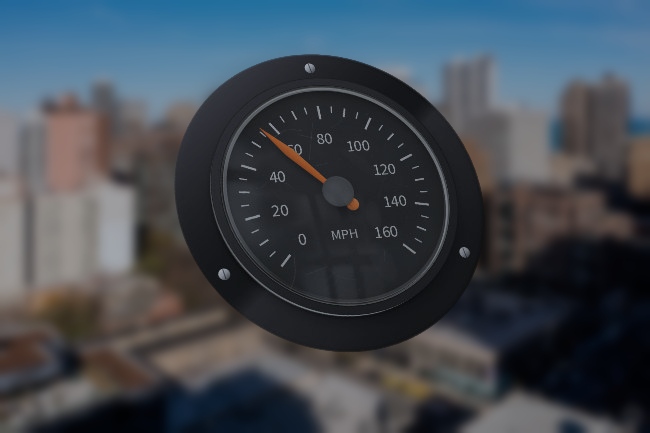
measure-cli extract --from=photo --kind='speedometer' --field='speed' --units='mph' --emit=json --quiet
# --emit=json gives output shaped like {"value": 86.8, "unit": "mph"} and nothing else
{"value": 55, "unit": "mph"}
